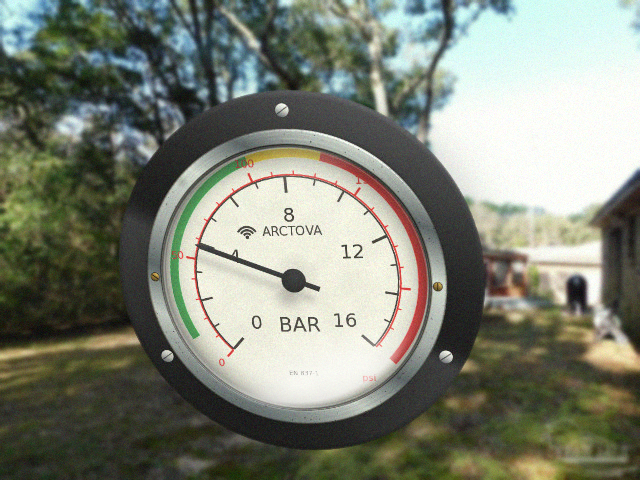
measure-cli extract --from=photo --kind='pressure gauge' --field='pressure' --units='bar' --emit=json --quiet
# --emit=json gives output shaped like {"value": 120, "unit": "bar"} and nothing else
{"value": 4, "unit": "bar"}
